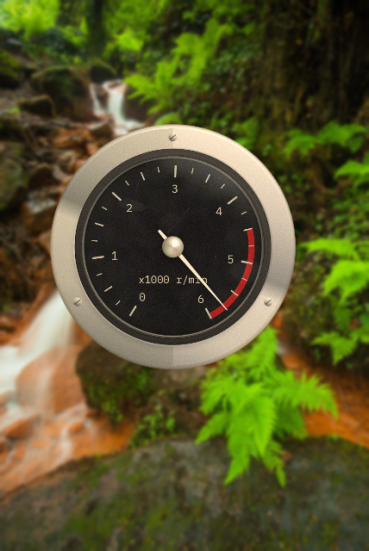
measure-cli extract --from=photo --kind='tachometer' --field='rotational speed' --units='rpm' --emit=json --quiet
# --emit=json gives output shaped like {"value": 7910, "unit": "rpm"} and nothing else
{"value": 5750, "unit": "rpm"}
